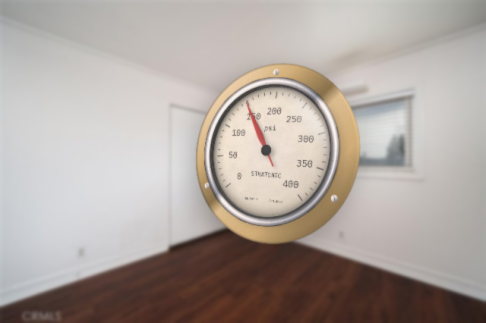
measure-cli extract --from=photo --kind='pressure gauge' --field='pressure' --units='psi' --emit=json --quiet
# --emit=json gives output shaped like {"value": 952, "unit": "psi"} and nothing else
{"value": 150, "unit": "psi"}
